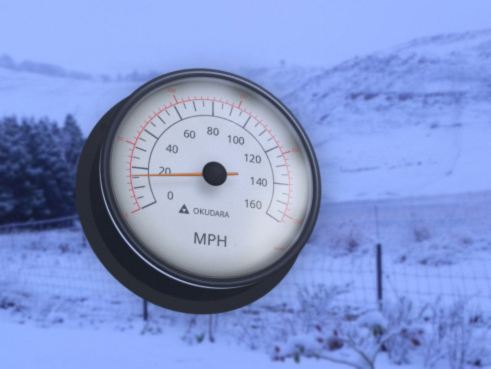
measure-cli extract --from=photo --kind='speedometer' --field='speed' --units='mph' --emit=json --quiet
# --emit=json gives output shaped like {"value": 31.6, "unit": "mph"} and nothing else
{"value": 15, "unit": "mph"}
